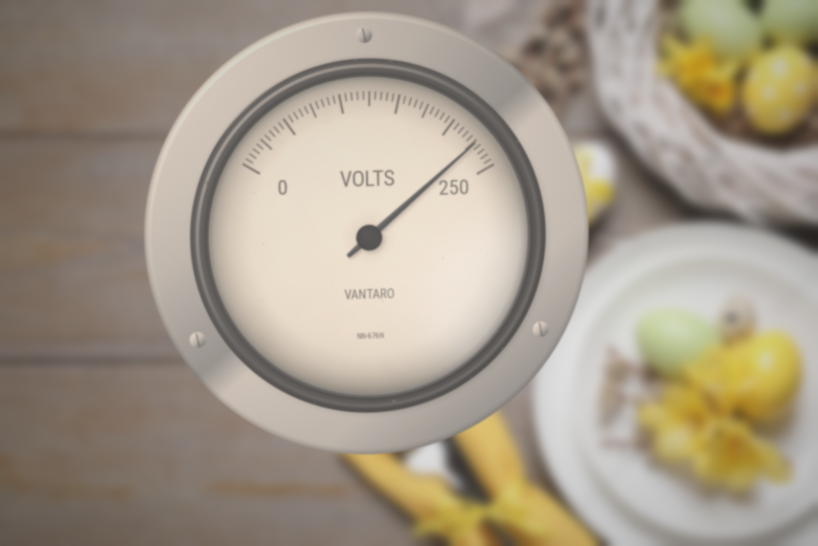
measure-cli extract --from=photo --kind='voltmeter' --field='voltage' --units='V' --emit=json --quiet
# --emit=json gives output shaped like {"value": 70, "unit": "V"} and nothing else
{"value": 225, "unit": "V"}
